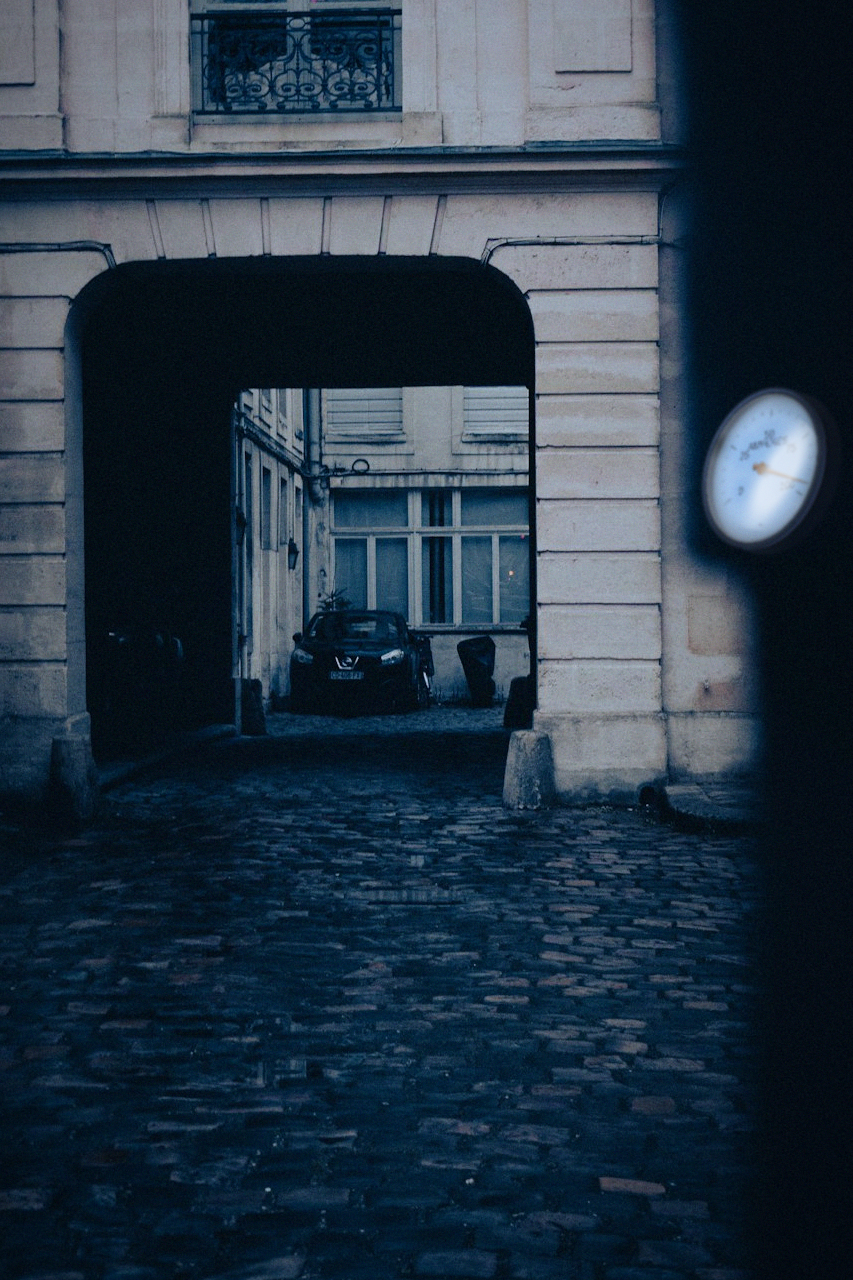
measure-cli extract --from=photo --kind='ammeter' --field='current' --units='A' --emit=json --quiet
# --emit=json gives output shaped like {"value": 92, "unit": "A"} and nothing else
{"value": 95, "unit": "A"}
